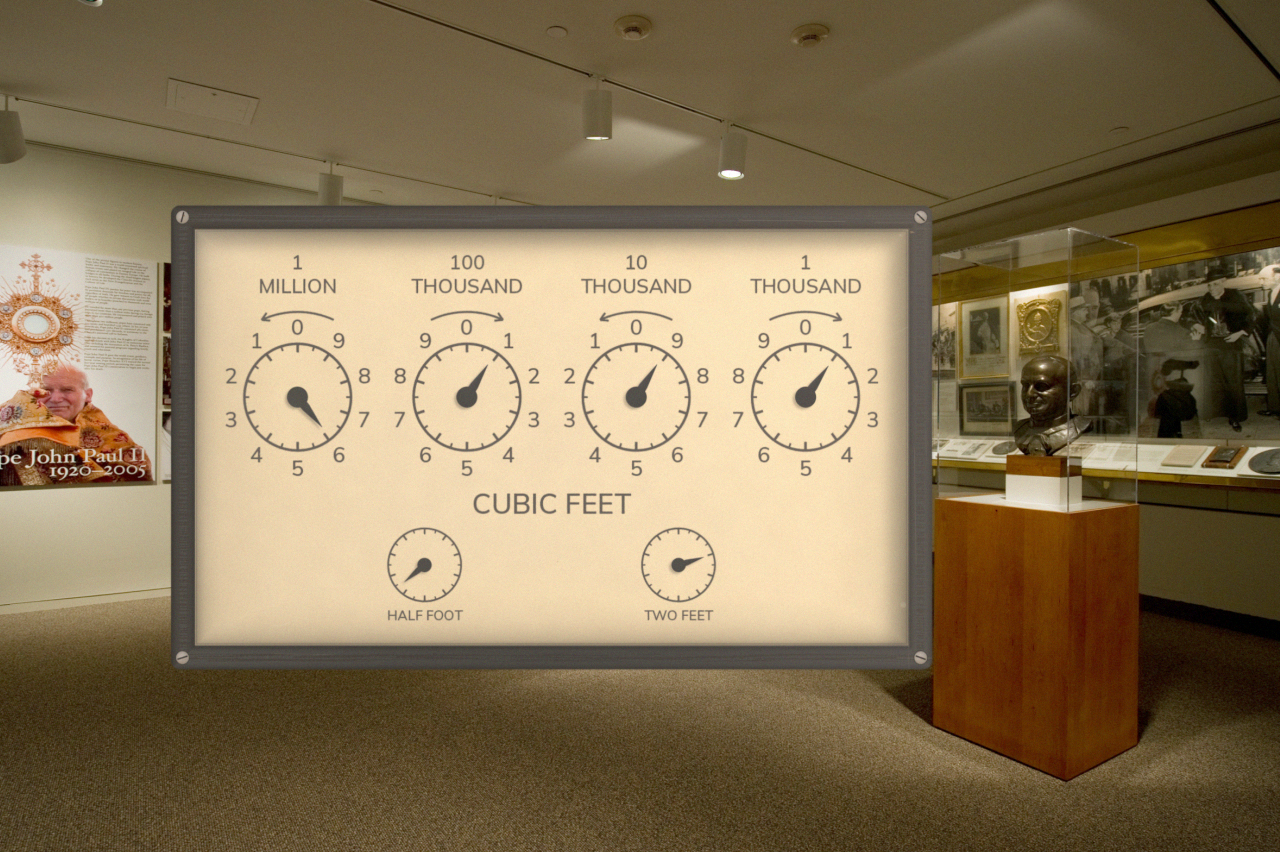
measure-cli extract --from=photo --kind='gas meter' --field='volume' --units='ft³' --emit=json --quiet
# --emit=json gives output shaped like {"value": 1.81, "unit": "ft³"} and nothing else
{"value": 609100, "unit": "ft³"}
